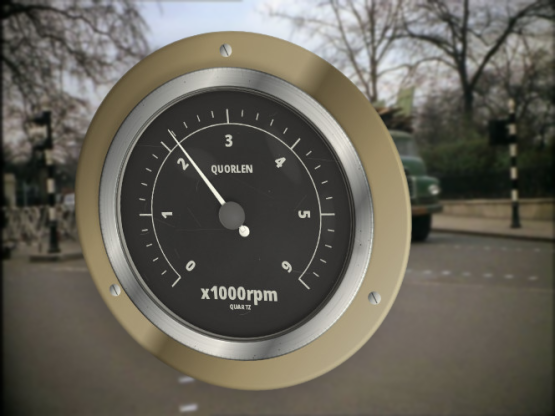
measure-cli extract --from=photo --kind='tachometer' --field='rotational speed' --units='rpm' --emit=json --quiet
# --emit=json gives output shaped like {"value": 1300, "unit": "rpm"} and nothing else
{"value": 2200, "unit": "rpm"}
